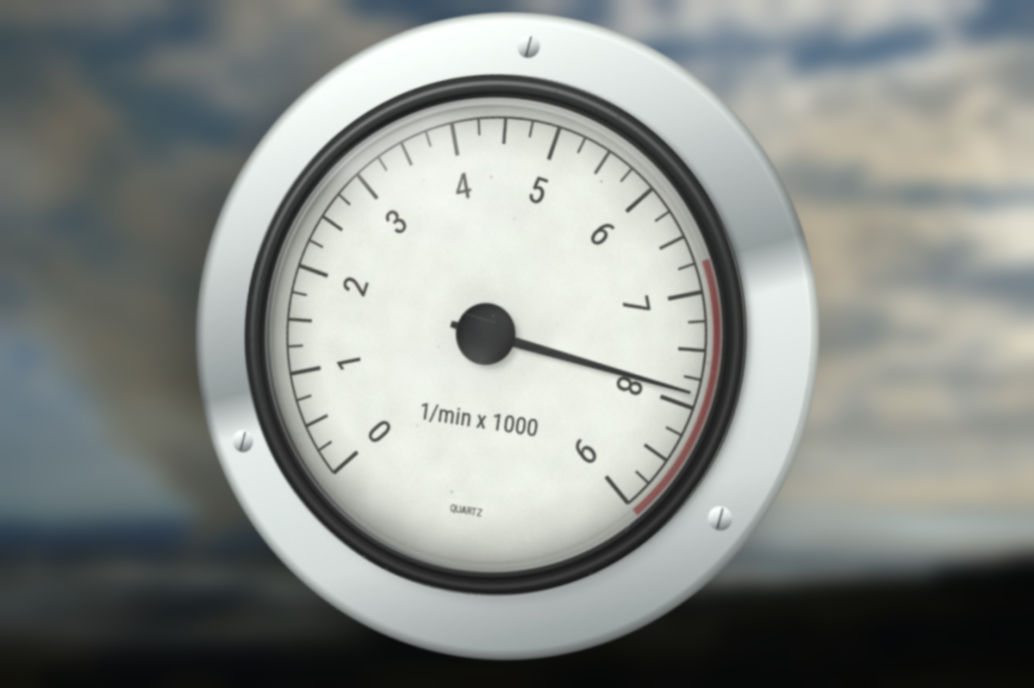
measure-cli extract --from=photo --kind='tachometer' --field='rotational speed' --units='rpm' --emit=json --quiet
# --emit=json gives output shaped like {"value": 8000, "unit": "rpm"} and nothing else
{"value": 7875, "unit": "rpm"}
